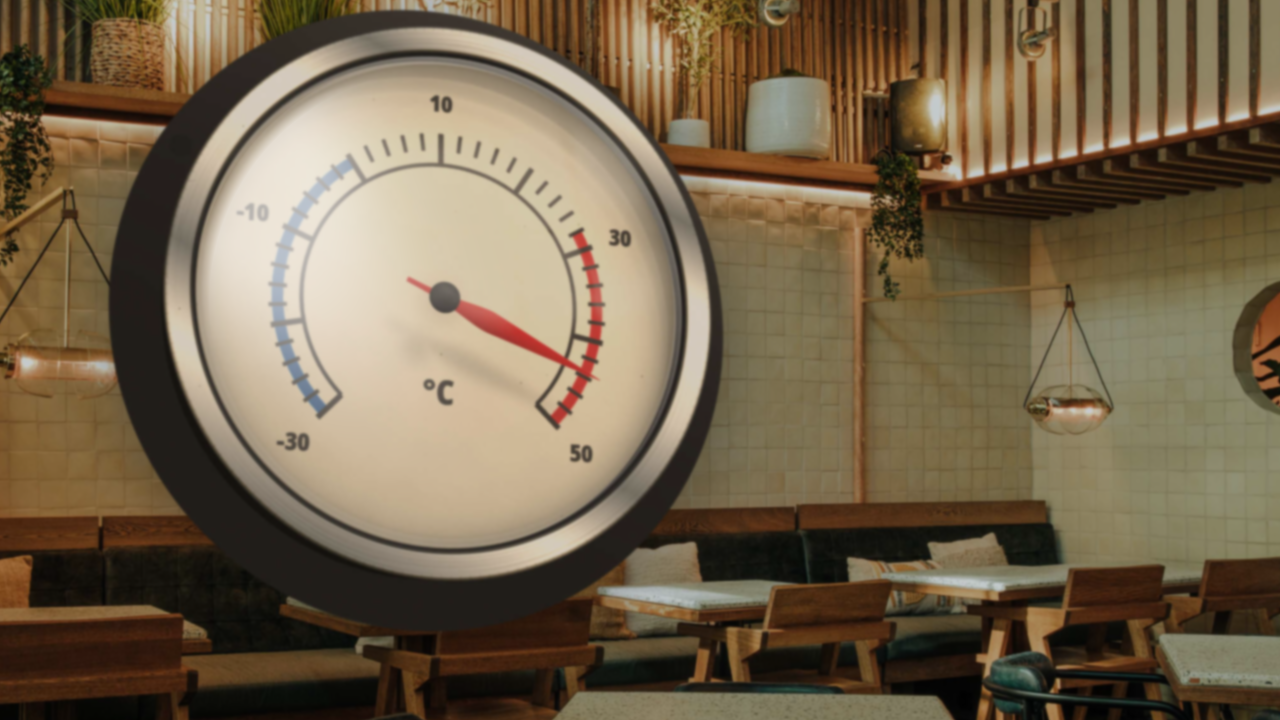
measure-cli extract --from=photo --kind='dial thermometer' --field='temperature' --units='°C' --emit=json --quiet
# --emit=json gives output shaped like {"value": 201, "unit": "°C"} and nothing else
{"value": 44, "unit": "°C"}
